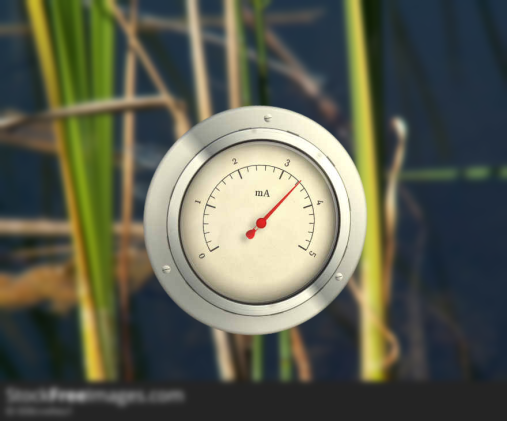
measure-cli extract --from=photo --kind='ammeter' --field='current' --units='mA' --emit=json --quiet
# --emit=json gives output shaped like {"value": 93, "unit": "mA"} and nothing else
{"value": 3.4, "unit": "mA"}
